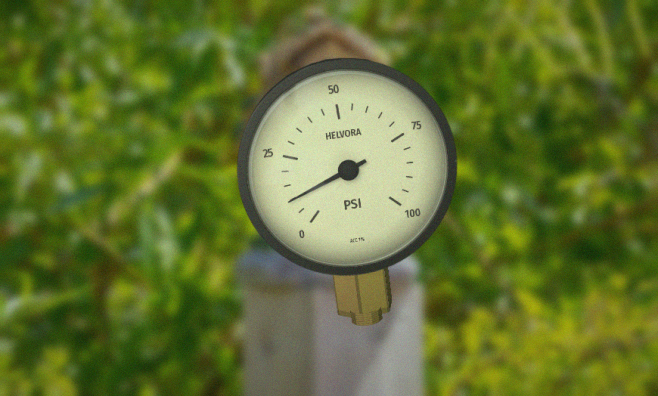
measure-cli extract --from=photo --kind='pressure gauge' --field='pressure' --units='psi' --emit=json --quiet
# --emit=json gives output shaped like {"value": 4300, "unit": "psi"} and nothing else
{"value": 10, "unit": "psi"}
